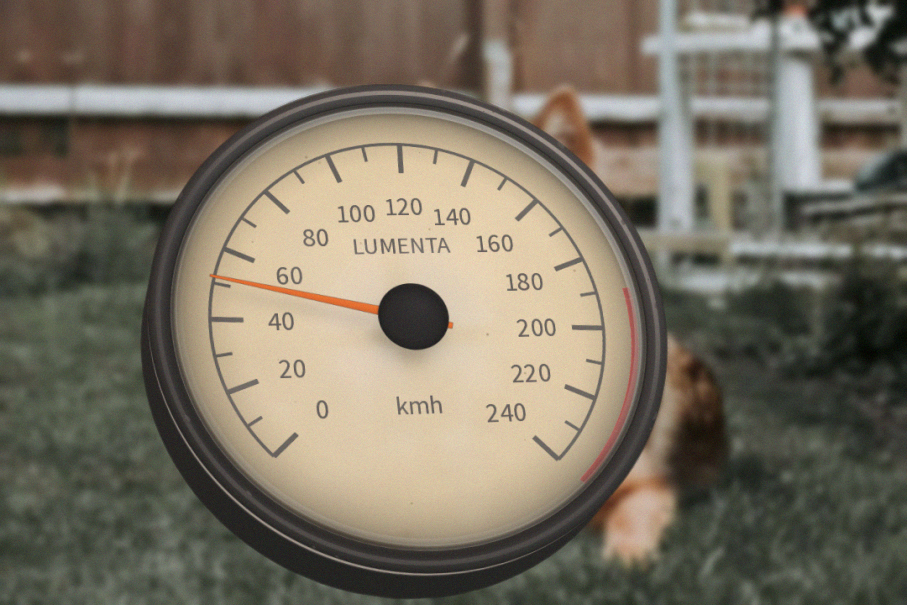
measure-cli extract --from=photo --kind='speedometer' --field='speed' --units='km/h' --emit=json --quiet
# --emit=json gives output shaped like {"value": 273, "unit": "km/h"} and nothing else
{"value": 50, "unit": "km/h"}
